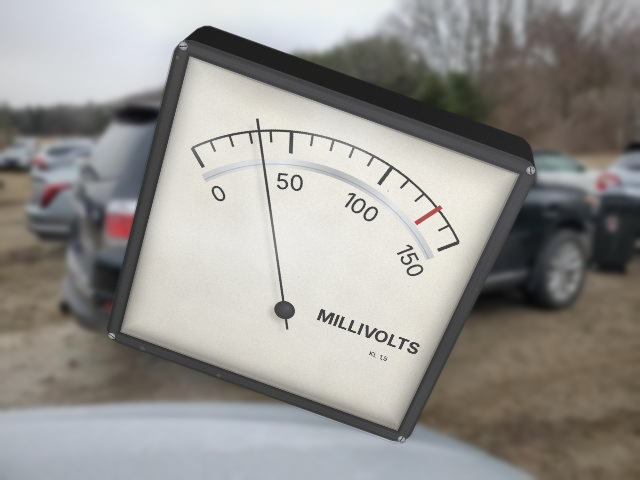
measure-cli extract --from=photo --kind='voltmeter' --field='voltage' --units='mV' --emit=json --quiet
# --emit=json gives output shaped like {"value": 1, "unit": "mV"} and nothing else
{"value": 35, "unit": "mV"}
